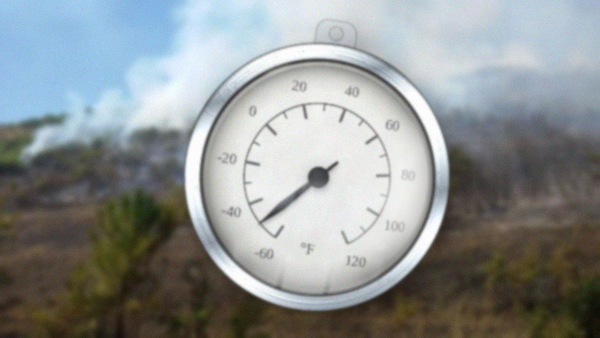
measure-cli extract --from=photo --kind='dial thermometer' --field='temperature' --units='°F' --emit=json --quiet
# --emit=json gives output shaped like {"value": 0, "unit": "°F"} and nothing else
{"value": -50, "unit": "°F"}
